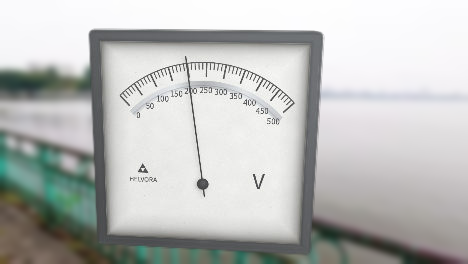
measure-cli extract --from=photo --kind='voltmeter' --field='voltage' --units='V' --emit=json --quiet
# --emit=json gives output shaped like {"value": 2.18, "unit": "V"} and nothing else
{"value": 200, "unit": "V"}
